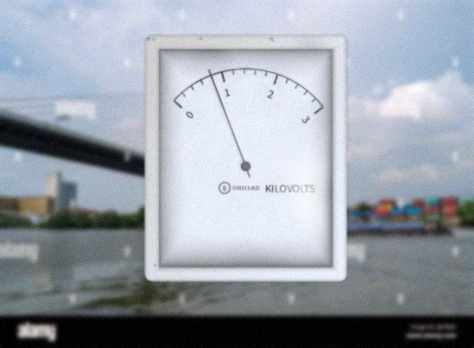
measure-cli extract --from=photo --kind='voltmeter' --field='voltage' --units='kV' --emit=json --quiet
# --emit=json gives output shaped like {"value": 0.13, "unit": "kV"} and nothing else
{"value": 0.8, "unit": "kV"}
